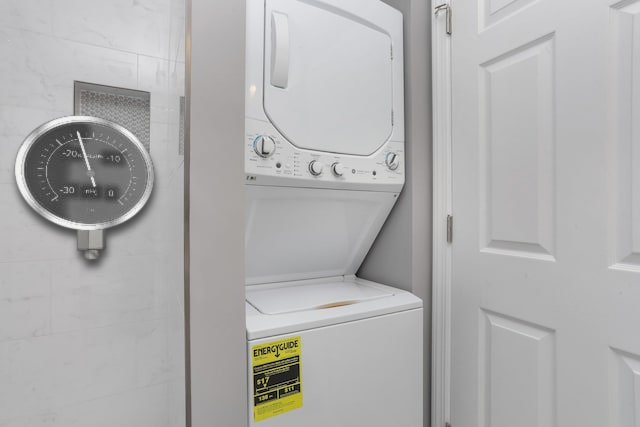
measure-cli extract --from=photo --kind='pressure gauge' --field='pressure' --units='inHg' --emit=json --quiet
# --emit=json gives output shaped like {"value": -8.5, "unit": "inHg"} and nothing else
{"value": -17, "unit": "inHg"}
